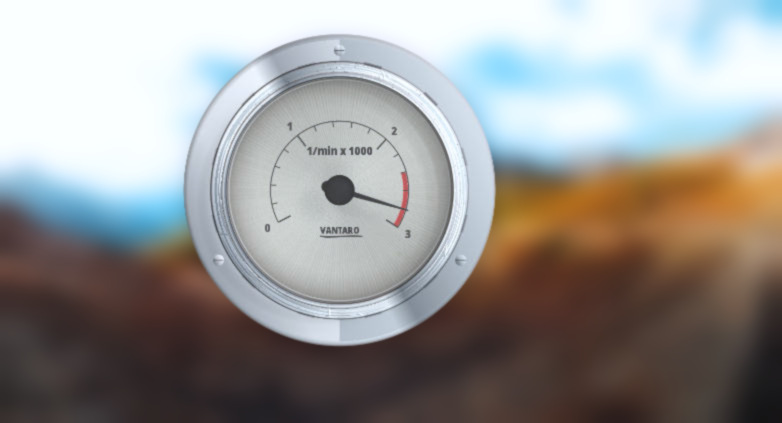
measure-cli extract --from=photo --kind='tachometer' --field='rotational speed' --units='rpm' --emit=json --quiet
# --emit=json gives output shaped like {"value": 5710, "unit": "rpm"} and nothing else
{"value": 2800, "unit": "rpm"}
